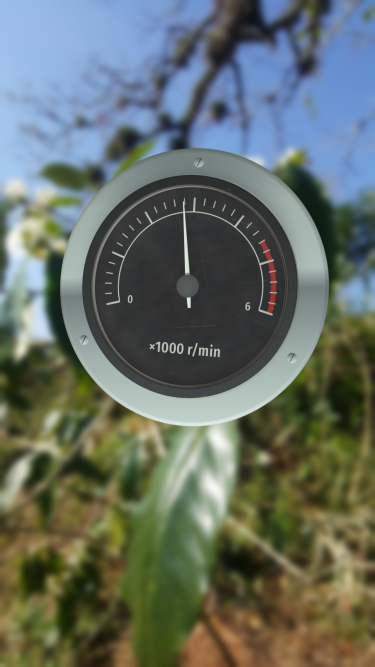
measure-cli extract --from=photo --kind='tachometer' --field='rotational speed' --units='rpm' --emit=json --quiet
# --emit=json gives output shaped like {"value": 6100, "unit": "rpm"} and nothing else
{"value": 2800, "unit": "rpm"}
